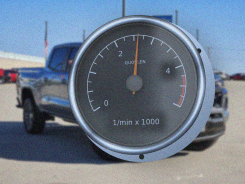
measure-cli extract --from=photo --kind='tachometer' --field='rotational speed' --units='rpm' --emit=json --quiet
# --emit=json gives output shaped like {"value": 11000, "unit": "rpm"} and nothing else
{"value": 2625, "unit": "rpm"}
